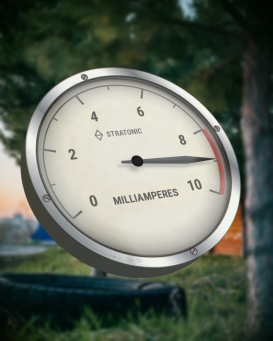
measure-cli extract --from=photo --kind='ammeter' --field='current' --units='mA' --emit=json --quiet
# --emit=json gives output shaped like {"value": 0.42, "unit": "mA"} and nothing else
{"value": 9, "unit": "mA"}
